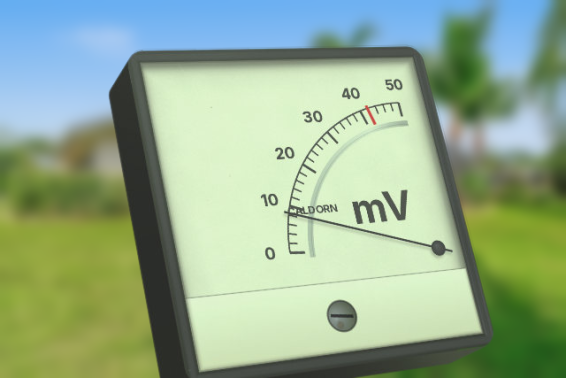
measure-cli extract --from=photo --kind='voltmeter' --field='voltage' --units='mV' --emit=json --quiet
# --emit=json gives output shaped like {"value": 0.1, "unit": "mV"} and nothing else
{"value": 8, "unit": "mV"}
